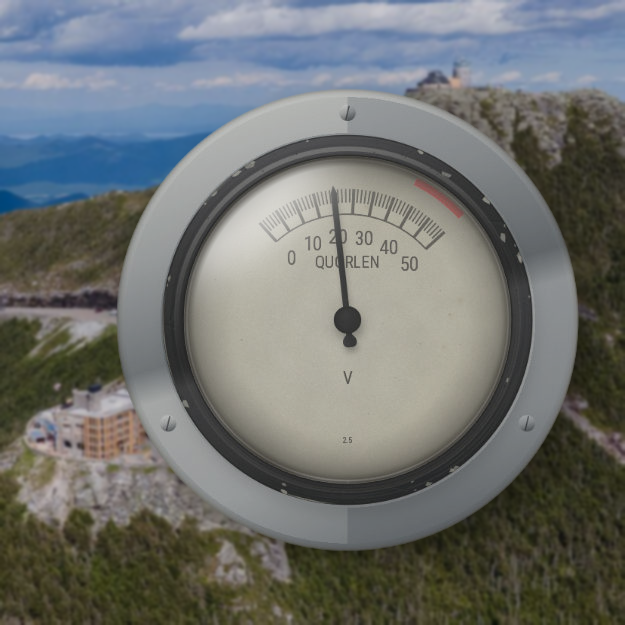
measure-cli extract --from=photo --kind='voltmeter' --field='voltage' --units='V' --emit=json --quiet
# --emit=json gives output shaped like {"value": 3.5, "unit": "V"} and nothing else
{"value": 20, "unit": "V"}
